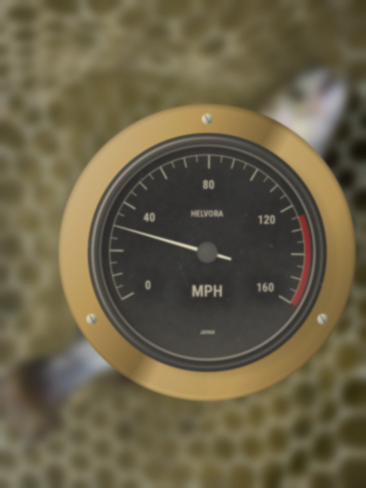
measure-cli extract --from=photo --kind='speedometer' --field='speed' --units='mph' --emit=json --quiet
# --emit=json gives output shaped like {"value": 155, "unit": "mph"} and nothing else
{"value": 30, "unit": "mph"}
